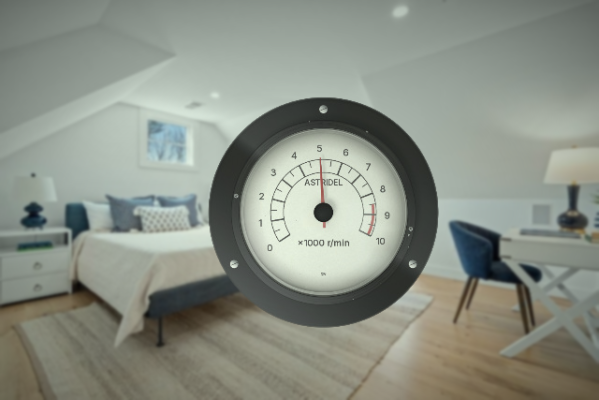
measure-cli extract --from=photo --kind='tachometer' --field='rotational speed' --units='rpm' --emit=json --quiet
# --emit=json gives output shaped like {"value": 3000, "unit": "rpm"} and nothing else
{"value": 5000, "unit": "rpm"}
